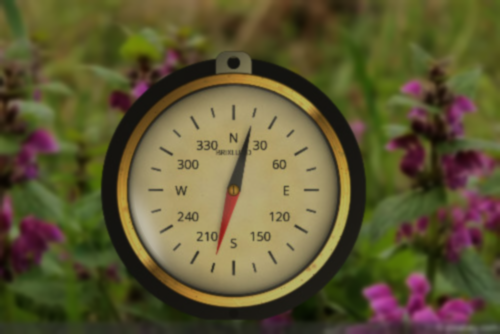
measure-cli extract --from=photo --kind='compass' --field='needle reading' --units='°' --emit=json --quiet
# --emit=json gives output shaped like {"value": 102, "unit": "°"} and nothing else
{"value": 195, "unit": "°"}
